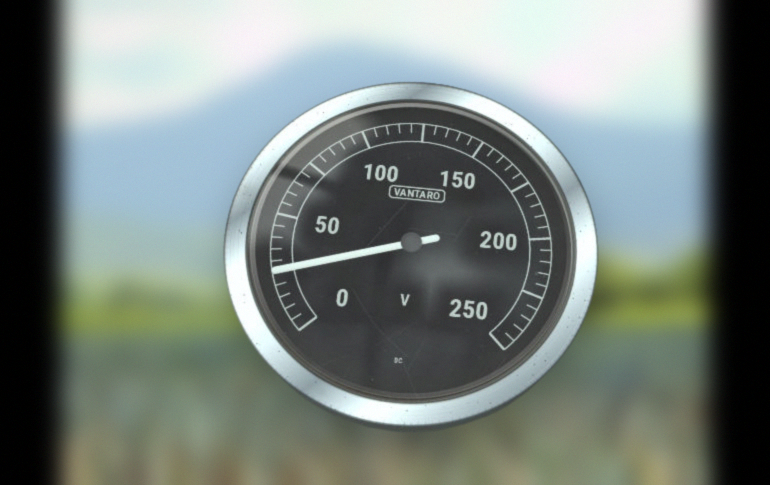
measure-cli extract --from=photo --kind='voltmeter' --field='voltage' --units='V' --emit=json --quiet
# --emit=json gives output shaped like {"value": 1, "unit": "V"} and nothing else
{"value": 25, "unit": "V"}
